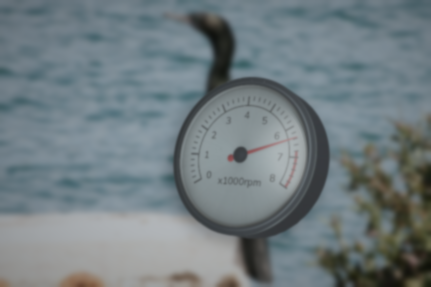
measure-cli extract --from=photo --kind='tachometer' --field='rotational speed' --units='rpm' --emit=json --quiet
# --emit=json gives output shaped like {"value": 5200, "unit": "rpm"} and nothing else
{"value": 6400, "unit": "rpm"}
